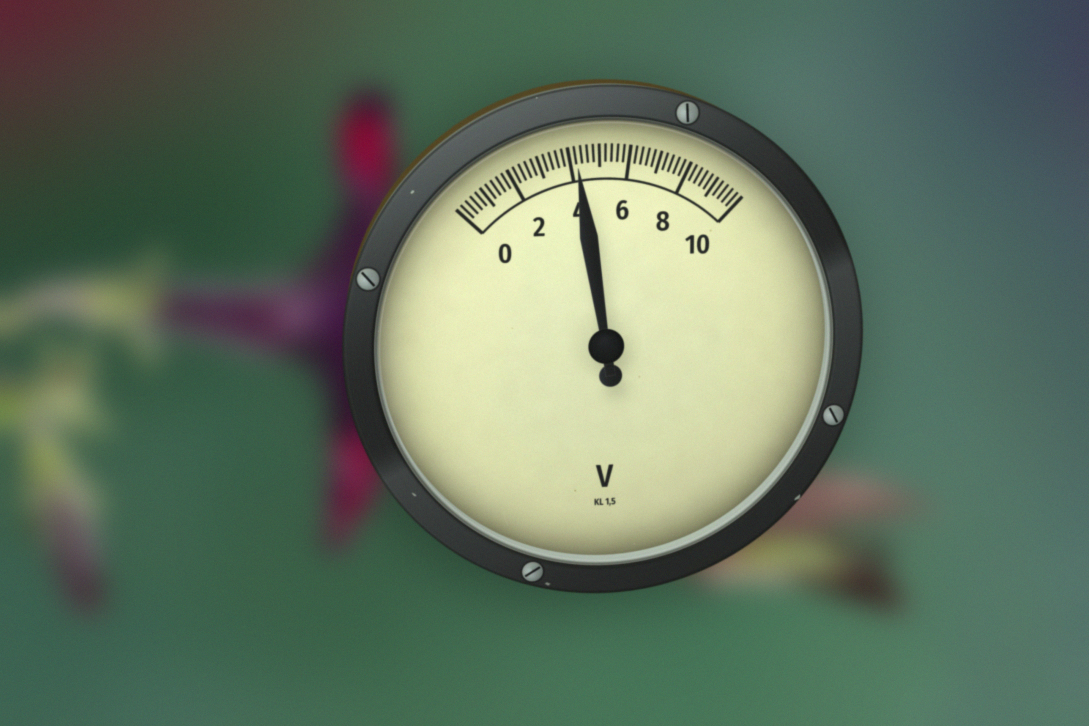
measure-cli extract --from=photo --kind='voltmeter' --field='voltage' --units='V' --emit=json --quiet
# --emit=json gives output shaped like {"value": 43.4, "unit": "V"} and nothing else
{"value": 4.2, "unit": "V"}
